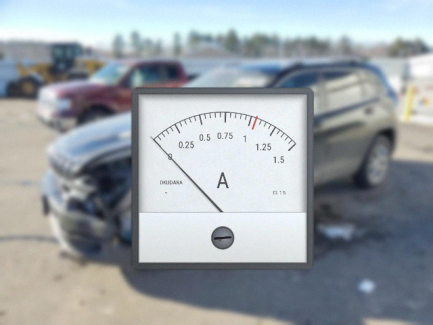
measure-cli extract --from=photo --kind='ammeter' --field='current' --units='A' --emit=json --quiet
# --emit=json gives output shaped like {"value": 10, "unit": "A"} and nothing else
{"value": 0, "unit": "A"}
